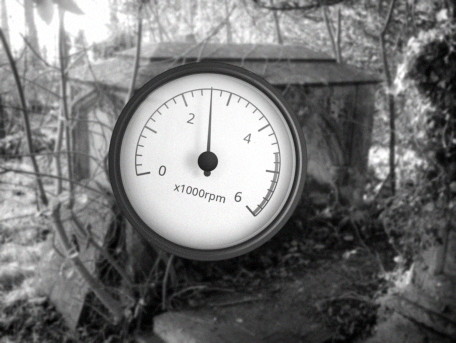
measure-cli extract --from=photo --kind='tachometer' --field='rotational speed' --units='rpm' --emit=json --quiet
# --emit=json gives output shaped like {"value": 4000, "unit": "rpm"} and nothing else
{"value": 2600, "unit": "rpm"}
